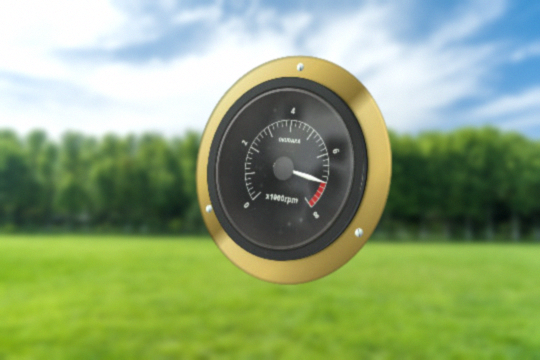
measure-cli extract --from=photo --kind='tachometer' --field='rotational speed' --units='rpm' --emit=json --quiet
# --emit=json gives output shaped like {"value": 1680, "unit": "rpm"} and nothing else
{"value": 7000, "unit": "rpm"}
